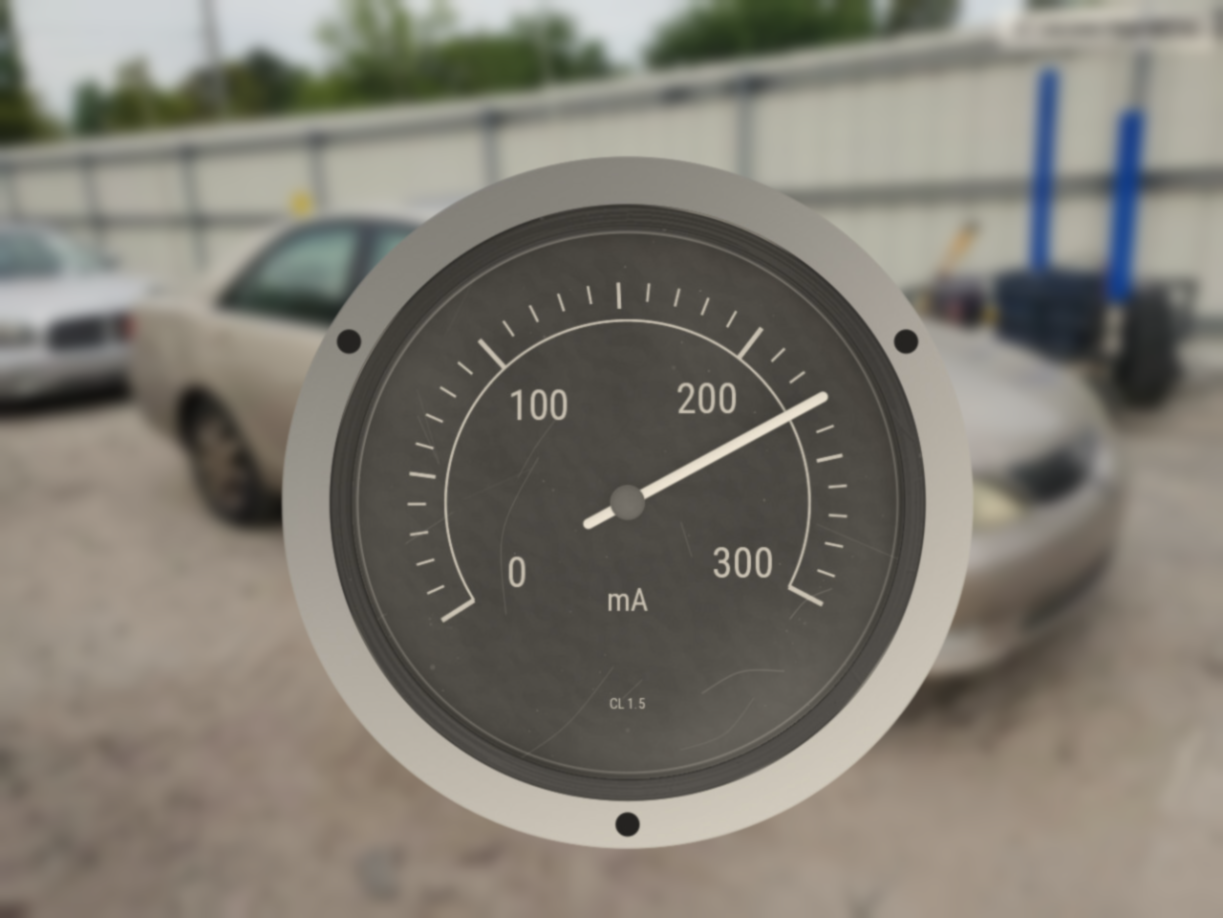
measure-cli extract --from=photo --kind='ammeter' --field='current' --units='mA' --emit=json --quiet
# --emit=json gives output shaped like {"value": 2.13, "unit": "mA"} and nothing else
{"value": 230, "unit": "mA"}
